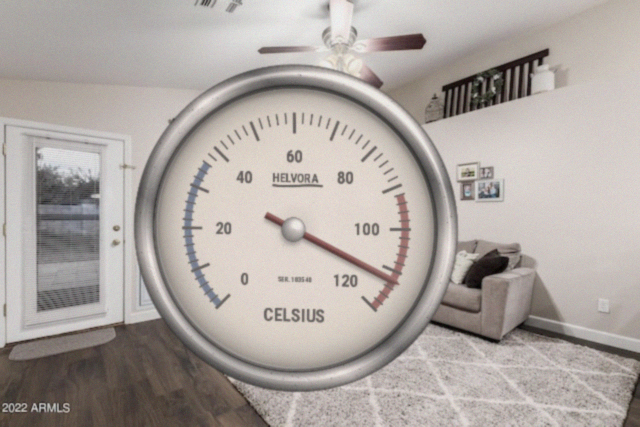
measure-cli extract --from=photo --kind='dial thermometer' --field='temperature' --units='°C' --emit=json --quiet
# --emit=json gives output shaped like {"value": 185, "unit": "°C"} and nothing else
{"value": 112, "unit": "°C"}
